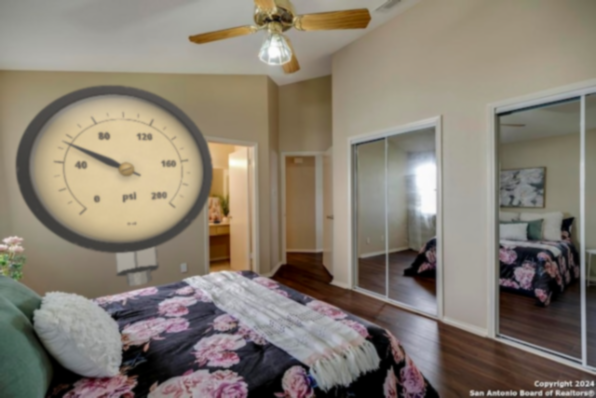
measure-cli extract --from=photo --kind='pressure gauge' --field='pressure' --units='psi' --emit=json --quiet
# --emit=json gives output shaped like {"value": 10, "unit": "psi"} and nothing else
{"value": 55, "unit": "psi"}
